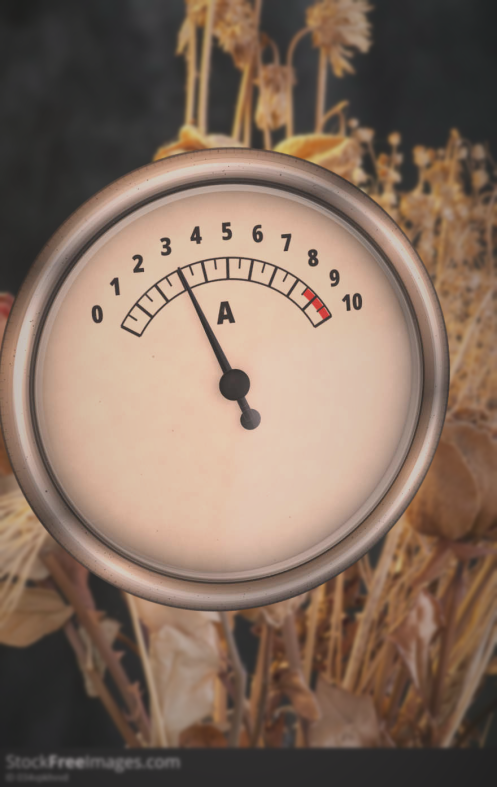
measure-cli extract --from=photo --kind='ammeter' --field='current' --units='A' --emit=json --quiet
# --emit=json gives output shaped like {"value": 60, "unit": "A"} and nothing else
{"value": 3, "unit": "A"}
